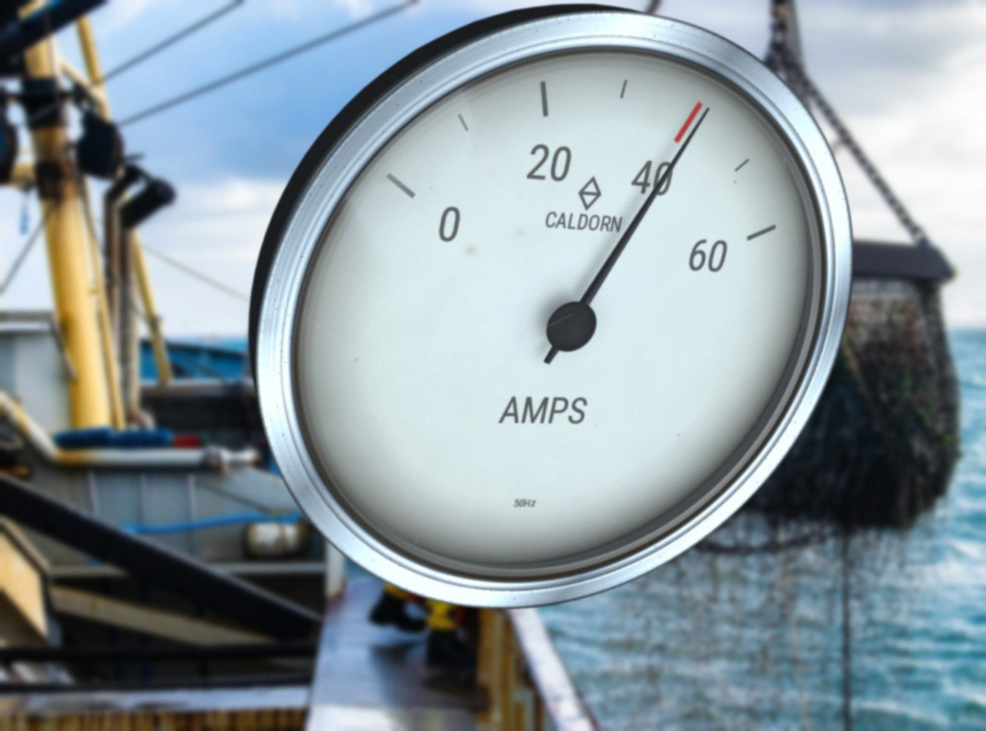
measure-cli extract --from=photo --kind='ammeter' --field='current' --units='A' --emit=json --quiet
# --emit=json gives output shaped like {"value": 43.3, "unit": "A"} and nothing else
{"value": 40, "unit": "A"}
